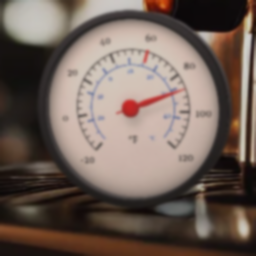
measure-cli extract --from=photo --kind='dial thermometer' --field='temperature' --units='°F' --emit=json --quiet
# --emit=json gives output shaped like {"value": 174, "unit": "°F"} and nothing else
{"value": 88, "unit": "°F"}
